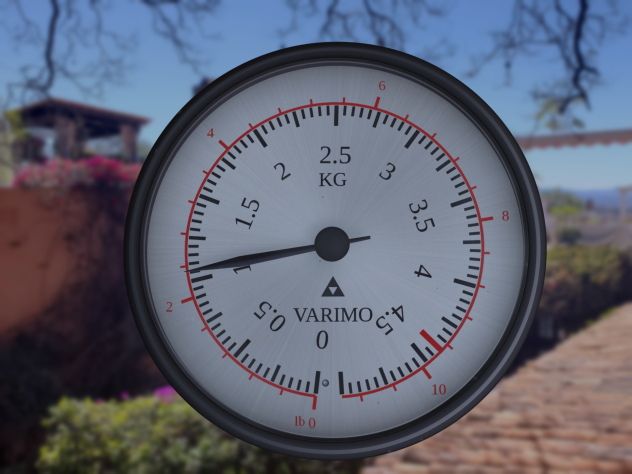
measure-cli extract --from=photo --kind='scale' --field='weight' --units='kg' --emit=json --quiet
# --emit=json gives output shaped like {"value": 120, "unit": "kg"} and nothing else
{"value": 1.05, "unit": "kg"}
